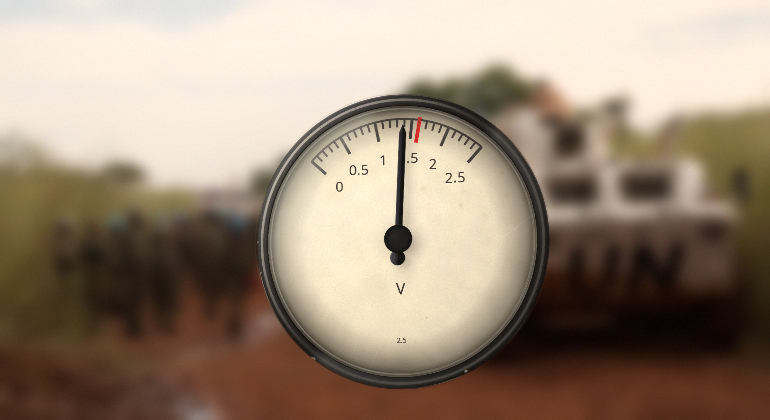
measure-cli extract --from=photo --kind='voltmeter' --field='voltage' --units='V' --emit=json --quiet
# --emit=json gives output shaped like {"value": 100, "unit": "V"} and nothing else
{"value": 1.4, "unit": "V"}
